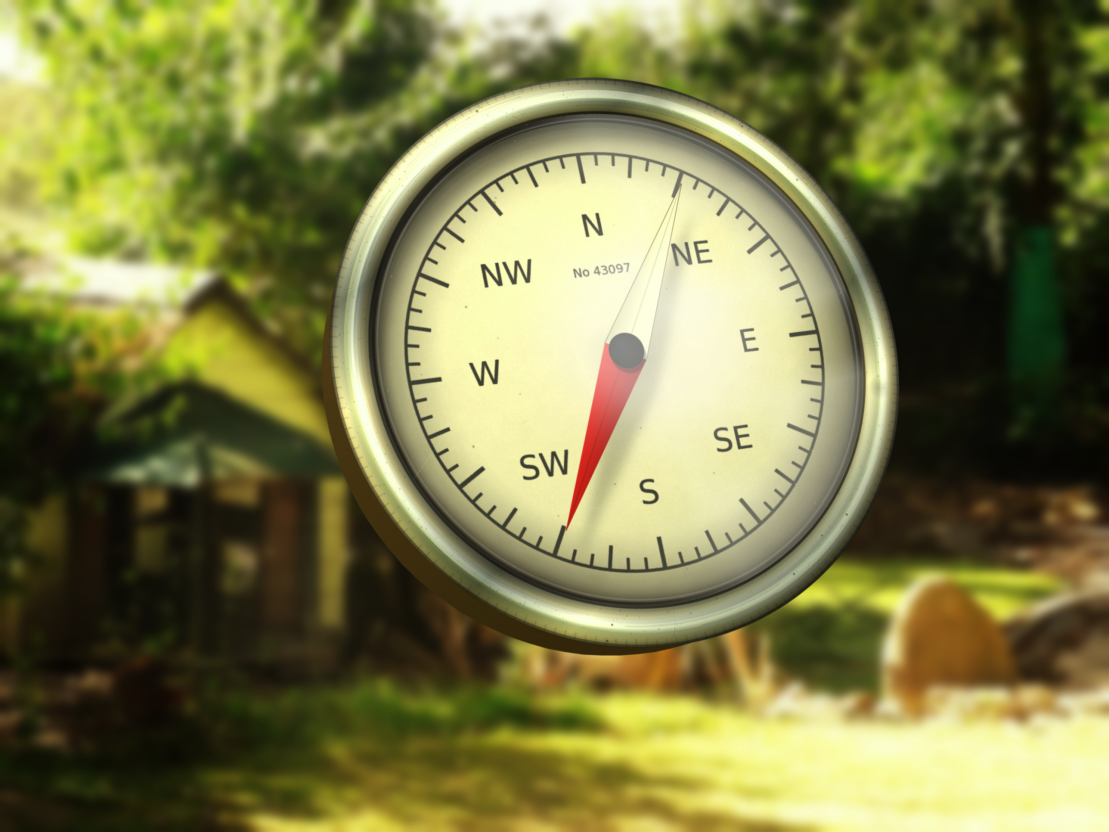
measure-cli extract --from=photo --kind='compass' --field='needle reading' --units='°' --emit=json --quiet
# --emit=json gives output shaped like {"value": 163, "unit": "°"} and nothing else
{"value": 210, "unit": "°"}
